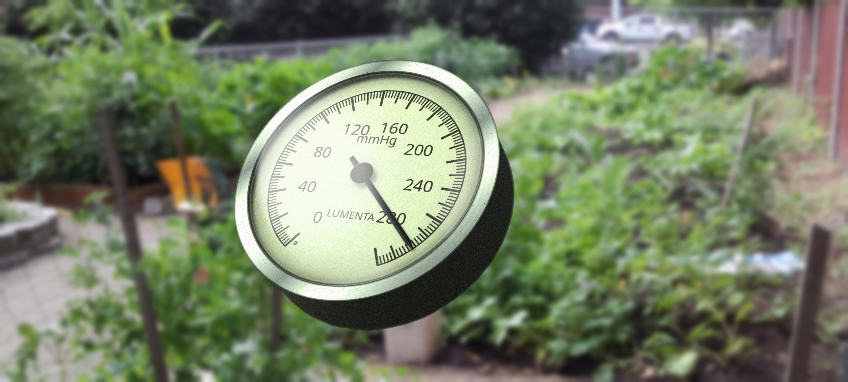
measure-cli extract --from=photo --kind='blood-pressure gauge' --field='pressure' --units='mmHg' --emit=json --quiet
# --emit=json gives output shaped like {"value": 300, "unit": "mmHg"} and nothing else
{"value": 280, "unit": "mmHg"}
